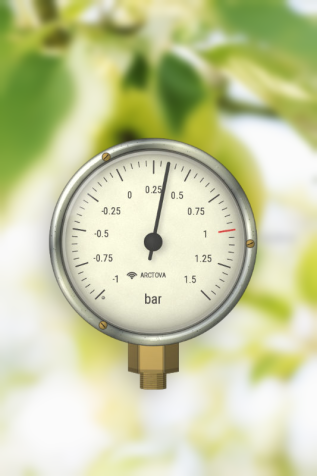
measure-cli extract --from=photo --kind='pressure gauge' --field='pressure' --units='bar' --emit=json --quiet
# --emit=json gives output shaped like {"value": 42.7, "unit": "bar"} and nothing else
{"value": 0.35, "unit": "bar"}
